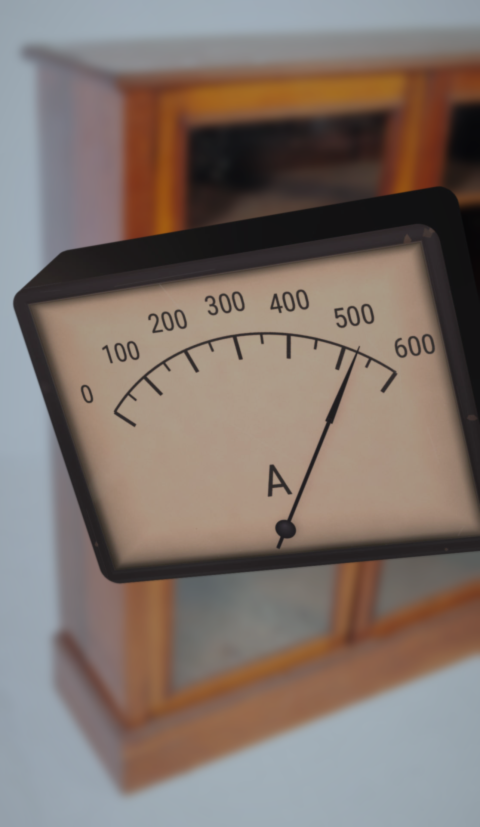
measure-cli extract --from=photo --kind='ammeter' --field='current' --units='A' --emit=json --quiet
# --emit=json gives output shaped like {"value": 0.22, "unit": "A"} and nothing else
{"value": 525, "unit": "A"}
